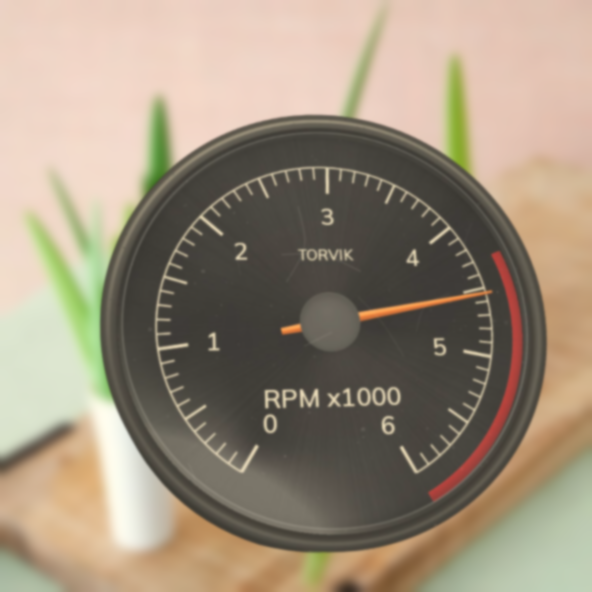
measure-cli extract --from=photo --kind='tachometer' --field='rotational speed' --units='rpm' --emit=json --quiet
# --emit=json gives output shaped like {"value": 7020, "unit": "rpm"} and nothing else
{"value": 4550, "unit": "rpm"}
